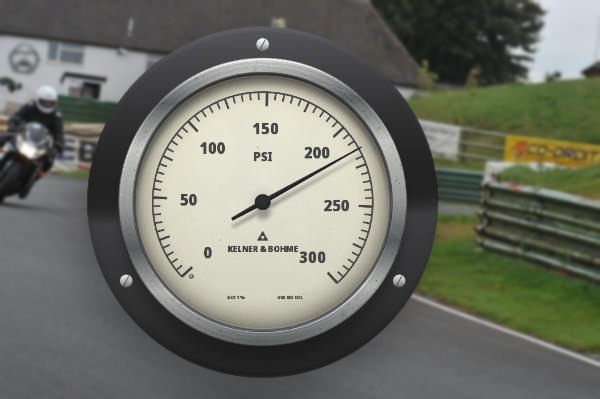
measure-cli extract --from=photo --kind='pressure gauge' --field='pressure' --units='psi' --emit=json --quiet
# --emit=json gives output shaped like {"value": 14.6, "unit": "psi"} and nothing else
{"value": 215, "unit": "psi"}
